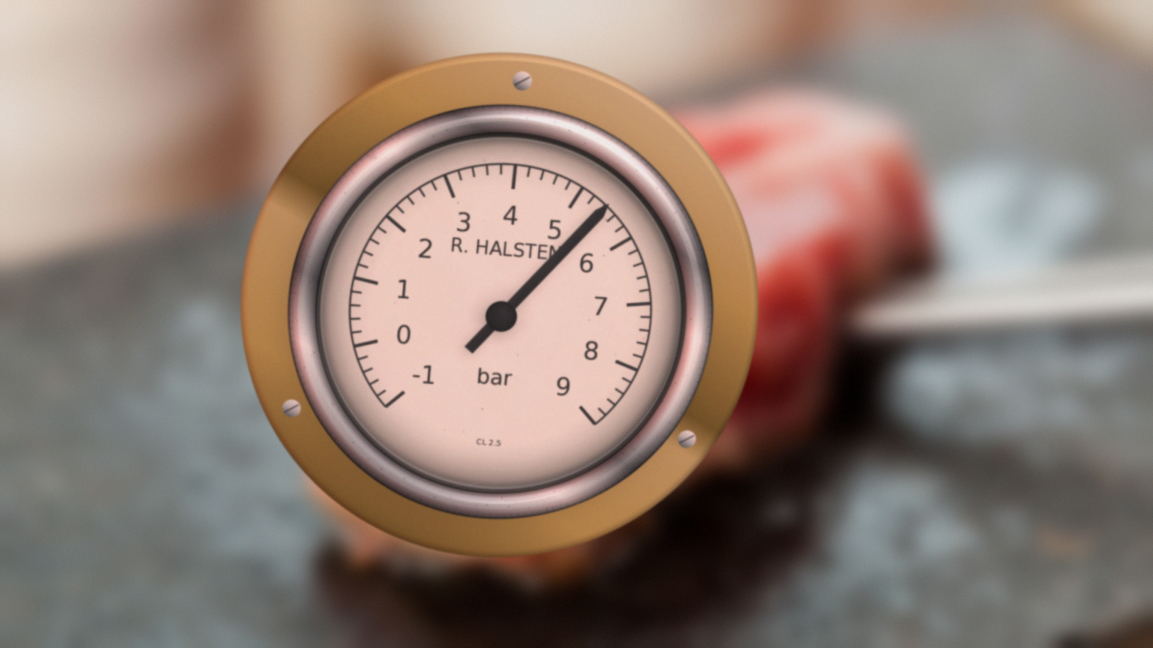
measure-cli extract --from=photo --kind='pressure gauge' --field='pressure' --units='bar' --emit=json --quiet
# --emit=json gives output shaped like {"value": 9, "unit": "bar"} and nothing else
{"value": 5.4, "unit": "bar"}
